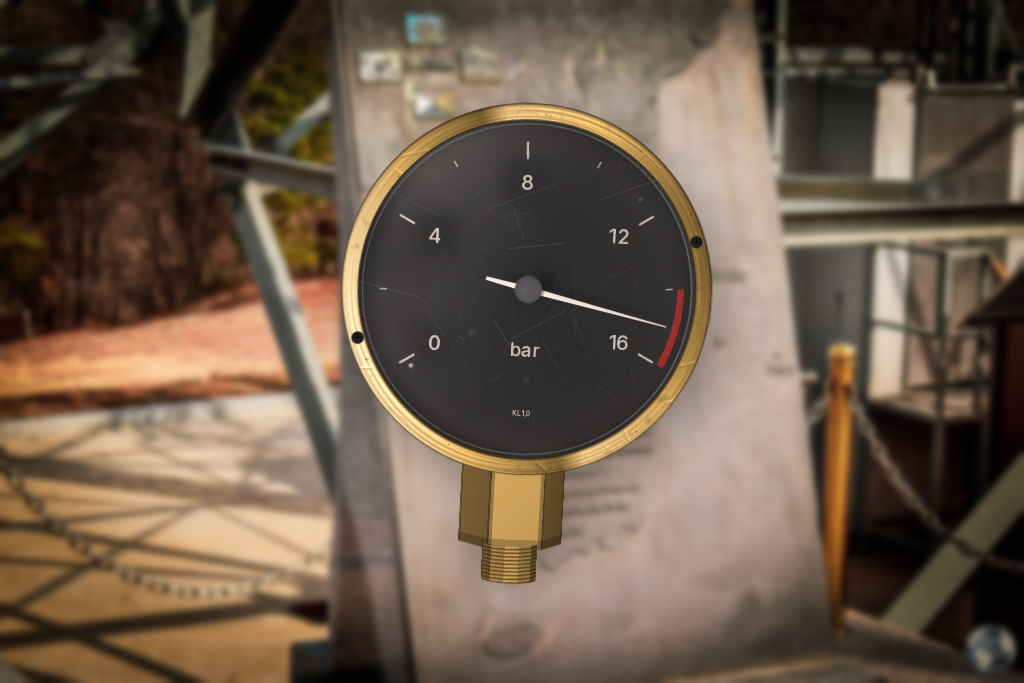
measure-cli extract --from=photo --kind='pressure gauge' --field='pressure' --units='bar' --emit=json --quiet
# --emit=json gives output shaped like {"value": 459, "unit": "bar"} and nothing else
{"value": 15, "unit": "bar"}
